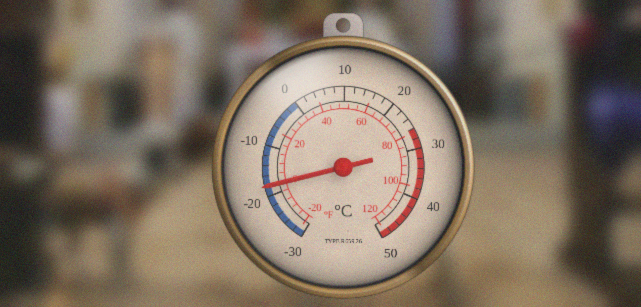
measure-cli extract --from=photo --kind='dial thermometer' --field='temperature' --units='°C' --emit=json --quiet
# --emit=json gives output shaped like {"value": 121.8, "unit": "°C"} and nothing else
{"value": -18, "unit": "°C"}
